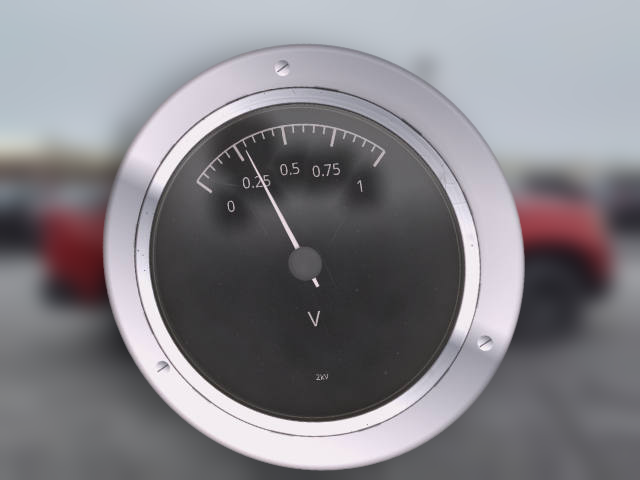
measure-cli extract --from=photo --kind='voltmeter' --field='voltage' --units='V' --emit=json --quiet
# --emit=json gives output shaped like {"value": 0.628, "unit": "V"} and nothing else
{"value": 0.3, "unit": "V"}
